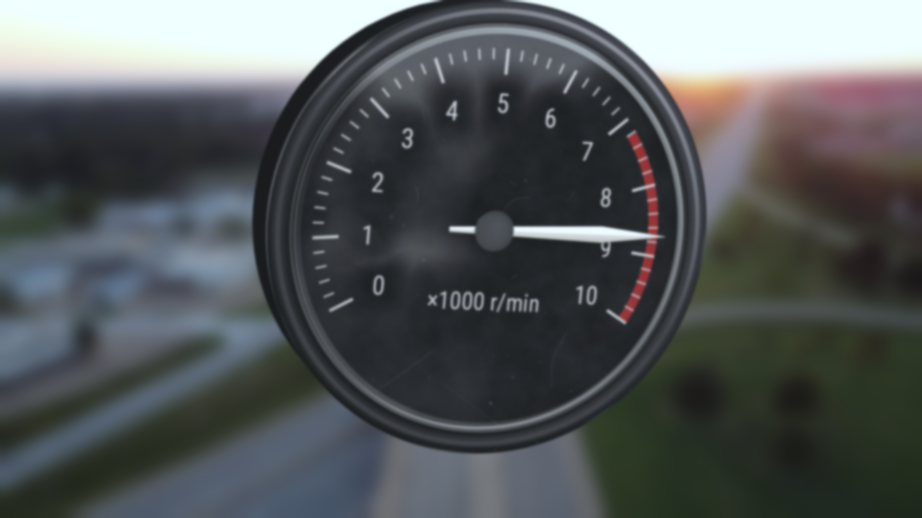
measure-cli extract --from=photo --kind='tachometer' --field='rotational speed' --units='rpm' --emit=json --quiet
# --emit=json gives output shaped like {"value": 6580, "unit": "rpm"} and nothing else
{"value": 8700, "unit": "rpm"}
